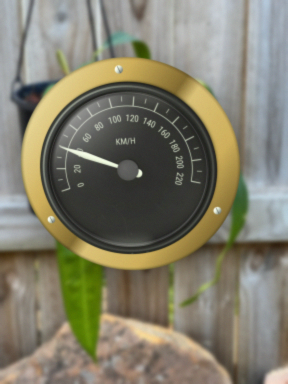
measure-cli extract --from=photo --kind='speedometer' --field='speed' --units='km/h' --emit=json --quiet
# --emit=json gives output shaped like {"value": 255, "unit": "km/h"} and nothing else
{"value": 40, "unit": "km/h"}
